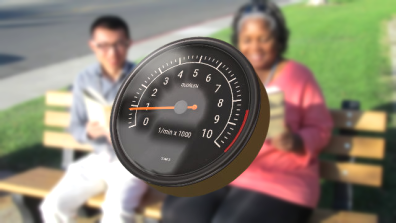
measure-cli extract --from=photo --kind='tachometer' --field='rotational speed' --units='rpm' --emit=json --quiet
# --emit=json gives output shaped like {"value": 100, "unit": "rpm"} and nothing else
{"value": 800, "unit": "rpm"}
